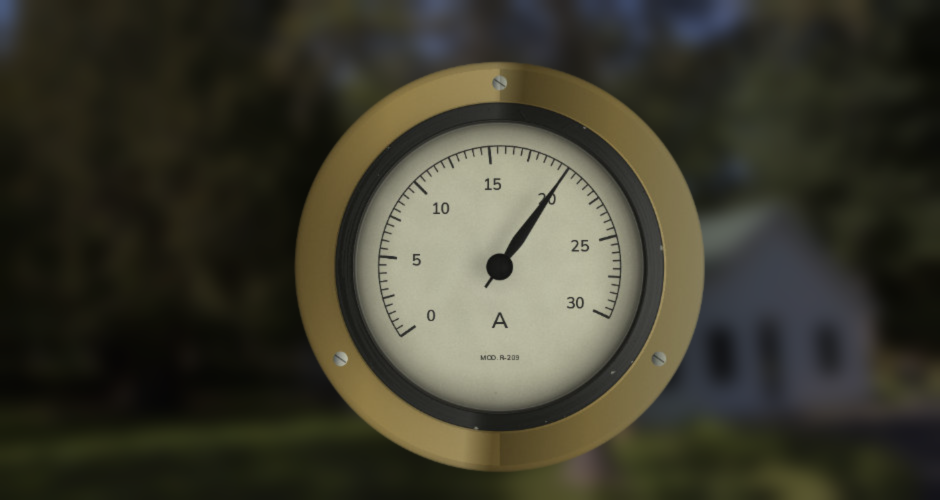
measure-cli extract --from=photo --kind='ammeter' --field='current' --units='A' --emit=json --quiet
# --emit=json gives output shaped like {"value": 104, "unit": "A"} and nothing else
{"value": 20, "unit": "A"}
